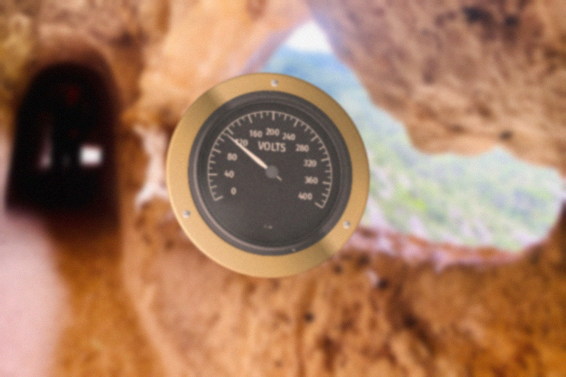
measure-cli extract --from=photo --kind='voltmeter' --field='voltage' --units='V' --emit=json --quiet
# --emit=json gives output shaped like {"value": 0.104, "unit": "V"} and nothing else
{"value": 110, "unit": "V"}
